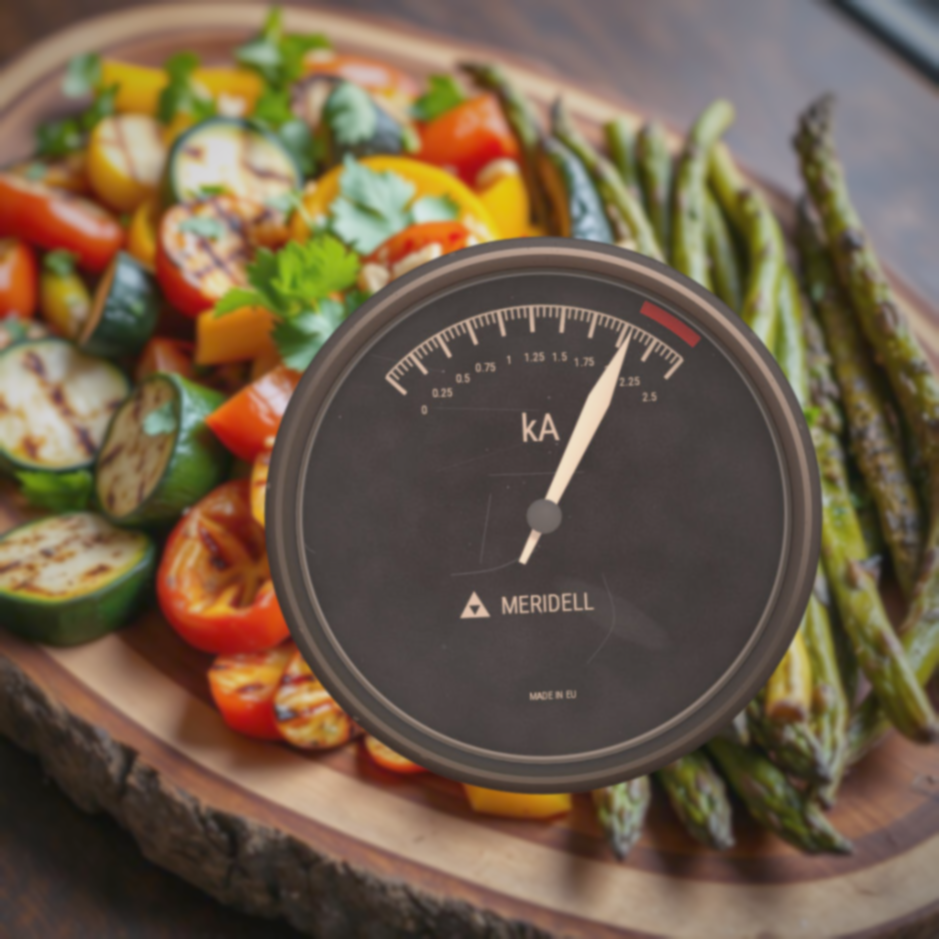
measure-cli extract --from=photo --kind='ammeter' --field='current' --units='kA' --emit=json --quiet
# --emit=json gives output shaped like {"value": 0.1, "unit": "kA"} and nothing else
{"value": 2.05, "unit": "kA"}
